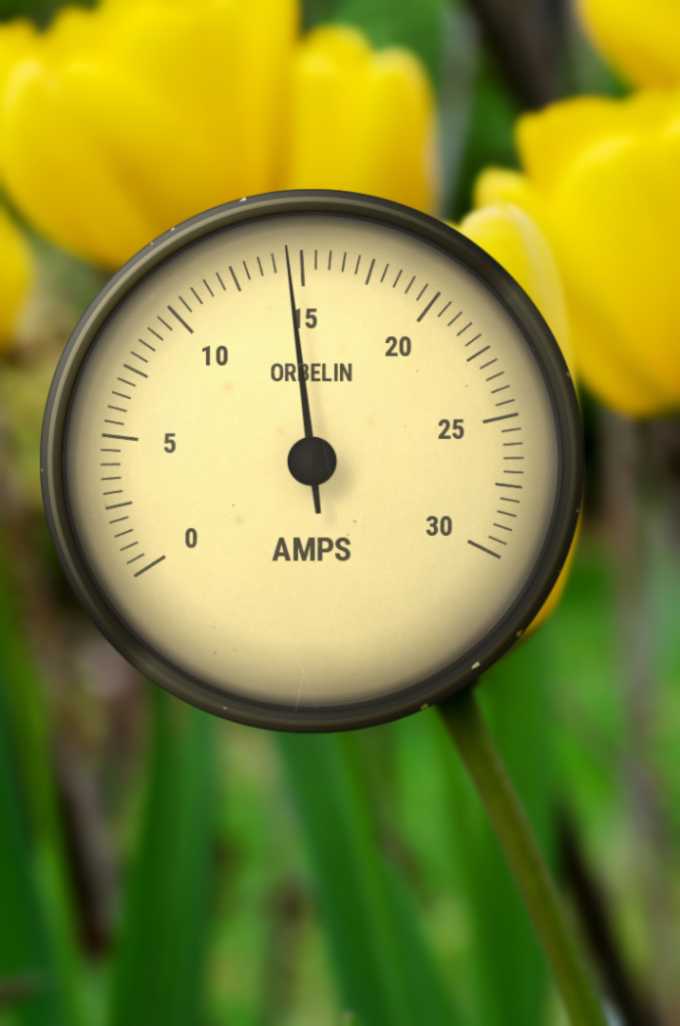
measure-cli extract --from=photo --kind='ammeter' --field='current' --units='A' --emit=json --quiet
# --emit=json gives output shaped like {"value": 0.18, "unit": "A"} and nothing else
{"value": 14.5, "unit": "A"}
